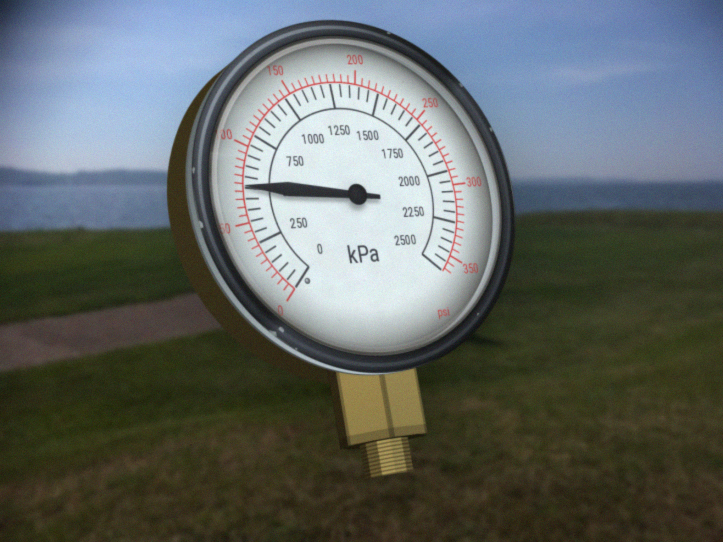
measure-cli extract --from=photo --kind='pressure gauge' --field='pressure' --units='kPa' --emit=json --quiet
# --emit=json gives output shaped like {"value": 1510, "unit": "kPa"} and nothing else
{"value": 500, "unit": "kPa"}
